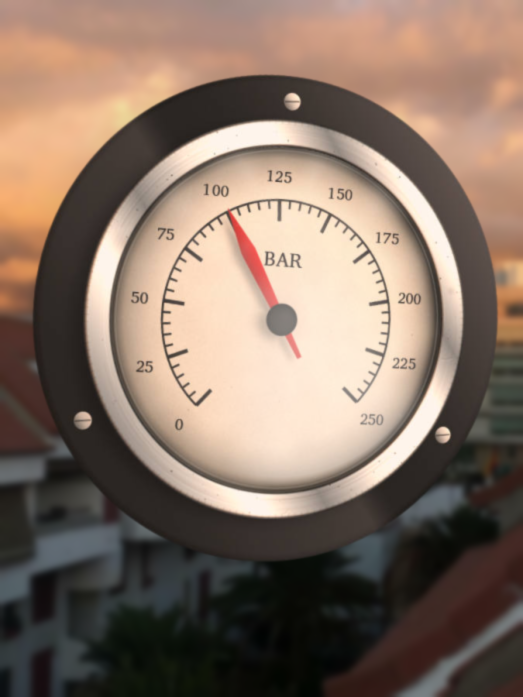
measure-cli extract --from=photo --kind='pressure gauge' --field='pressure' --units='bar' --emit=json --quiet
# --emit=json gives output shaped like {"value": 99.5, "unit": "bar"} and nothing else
{"value": 100, "unit": "bar"}
